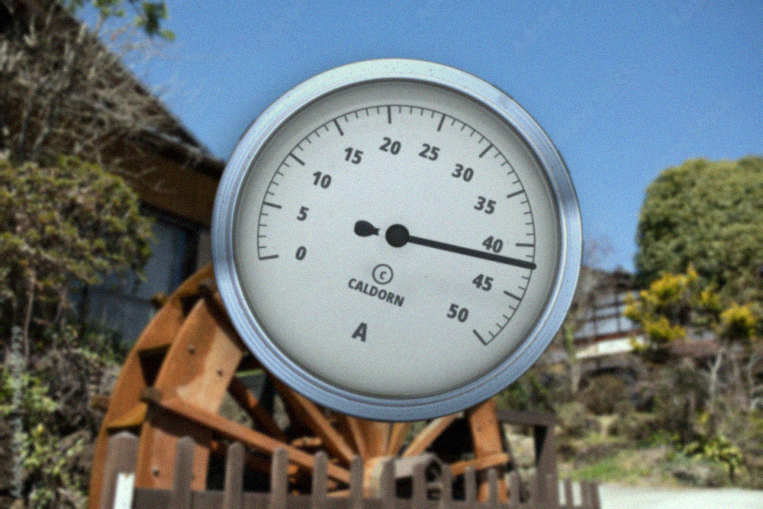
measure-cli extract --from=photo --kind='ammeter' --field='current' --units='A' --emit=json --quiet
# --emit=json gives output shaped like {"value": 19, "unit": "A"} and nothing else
{"value": 42, "unit": "A"}
